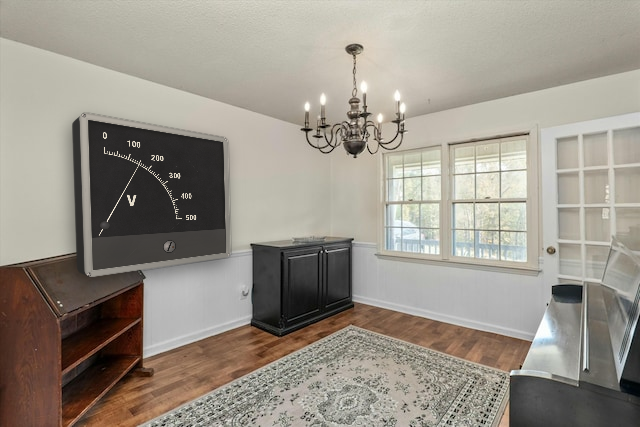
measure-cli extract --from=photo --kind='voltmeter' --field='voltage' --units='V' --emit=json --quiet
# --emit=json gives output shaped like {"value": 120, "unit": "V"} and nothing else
{"value": 150, "unit": "V"}
